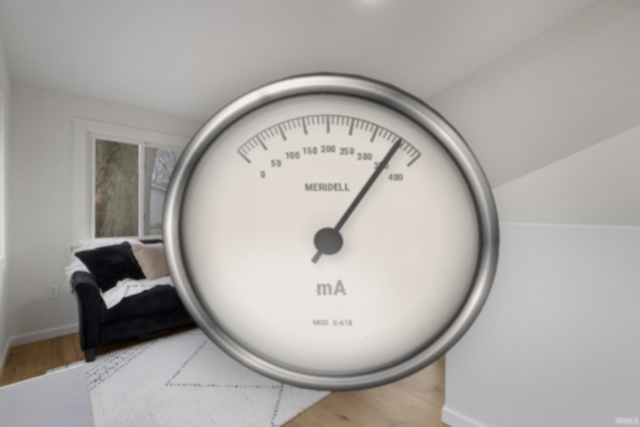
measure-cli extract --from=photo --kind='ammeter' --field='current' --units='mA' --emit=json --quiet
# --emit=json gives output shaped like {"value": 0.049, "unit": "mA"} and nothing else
{"value": 350, "unit": "mA"}
